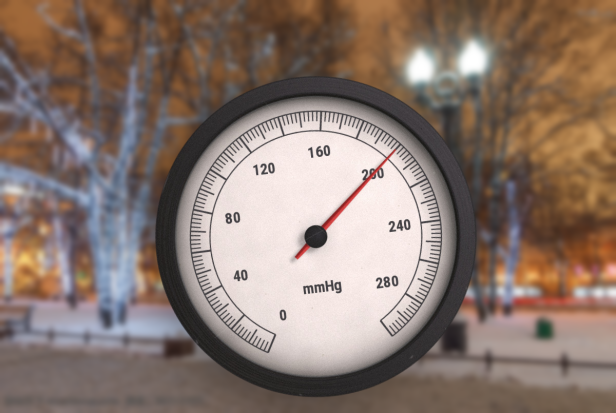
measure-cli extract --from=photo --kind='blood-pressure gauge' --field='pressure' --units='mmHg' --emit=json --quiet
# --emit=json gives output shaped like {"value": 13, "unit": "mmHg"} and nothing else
{"value": 200, "unit": "mmHg"}
